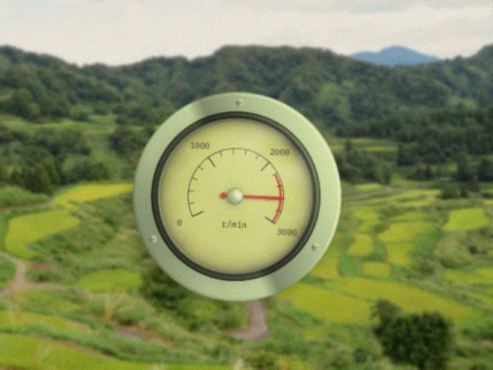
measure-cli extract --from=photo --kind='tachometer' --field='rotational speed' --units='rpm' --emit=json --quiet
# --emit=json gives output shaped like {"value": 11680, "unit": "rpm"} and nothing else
{"value": 2600, "unit": "rpm"}
